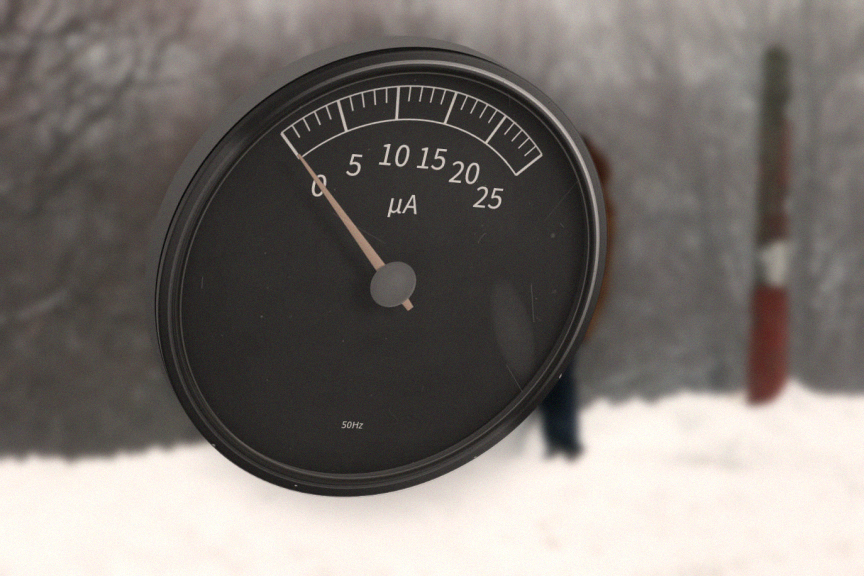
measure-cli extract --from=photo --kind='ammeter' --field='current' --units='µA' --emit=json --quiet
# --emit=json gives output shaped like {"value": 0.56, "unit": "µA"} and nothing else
{"value": 0, "unit": "µA"}
